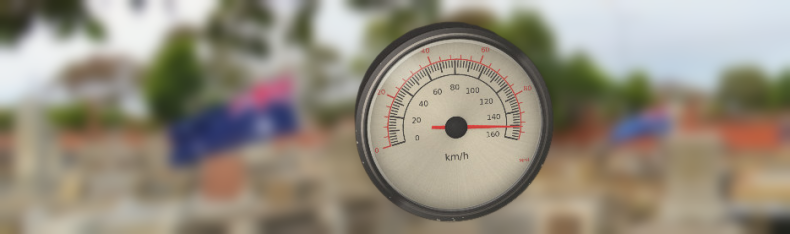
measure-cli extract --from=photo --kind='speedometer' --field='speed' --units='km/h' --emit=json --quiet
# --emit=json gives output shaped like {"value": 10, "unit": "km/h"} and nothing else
{"value": 150, "unit": "km/h"}
